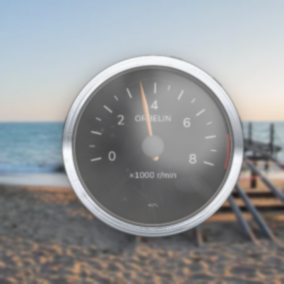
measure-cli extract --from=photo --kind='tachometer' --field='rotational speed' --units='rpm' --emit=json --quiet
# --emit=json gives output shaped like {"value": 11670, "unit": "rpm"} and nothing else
{"value": 3500, "unit": "rpm"}
